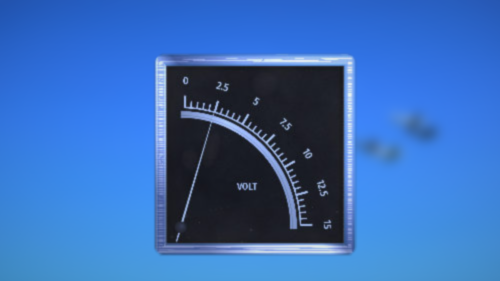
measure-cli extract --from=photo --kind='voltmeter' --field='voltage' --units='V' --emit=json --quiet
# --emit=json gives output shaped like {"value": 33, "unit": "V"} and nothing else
{"value": 2.5, "unit": "V"}
